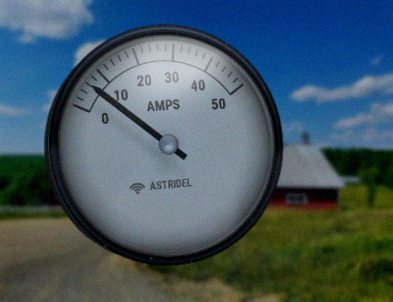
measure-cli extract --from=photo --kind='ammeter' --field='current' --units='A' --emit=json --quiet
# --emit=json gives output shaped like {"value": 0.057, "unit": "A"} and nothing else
{"value": 6, "unit": "A"}
